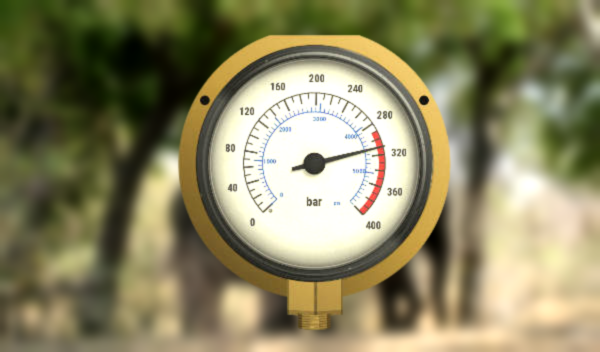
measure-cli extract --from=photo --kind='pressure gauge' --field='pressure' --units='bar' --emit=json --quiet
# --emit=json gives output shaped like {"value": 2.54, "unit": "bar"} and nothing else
{"value": 310, "unit": "bar"}
